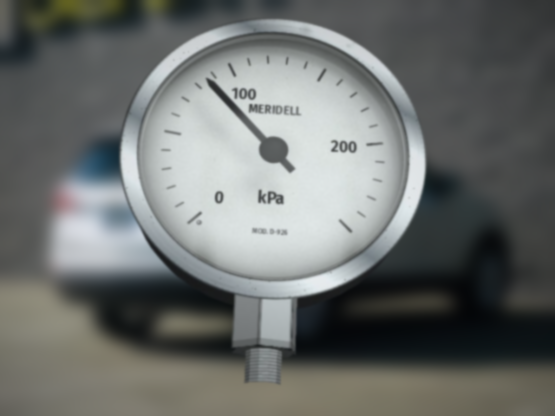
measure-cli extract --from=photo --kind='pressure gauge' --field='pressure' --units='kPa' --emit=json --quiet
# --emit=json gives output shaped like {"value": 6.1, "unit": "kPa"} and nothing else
{"value": 85, "unit": "kPa"}
